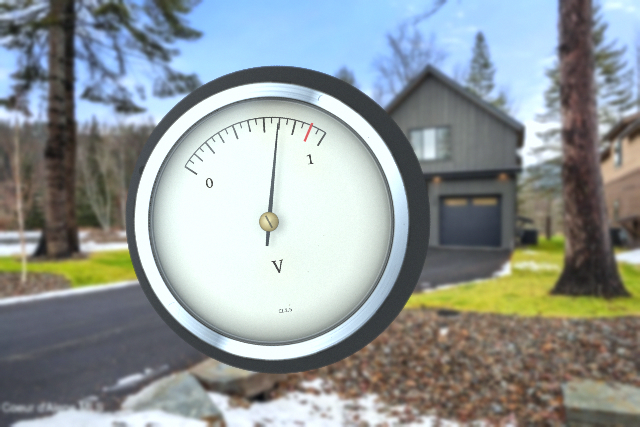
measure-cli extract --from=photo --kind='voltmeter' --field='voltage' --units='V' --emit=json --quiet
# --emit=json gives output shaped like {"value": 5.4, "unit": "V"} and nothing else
{"value": 0.7, "unit": "V"}
